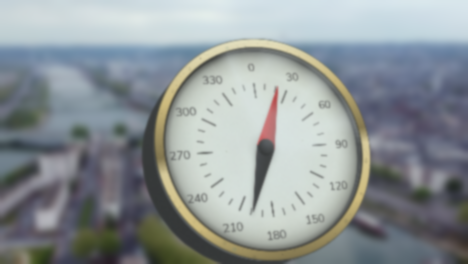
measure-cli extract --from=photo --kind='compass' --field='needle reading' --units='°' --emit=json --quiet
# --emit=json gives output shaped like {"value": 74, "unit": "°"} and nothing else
{"value": 20, "unit": "°"}
